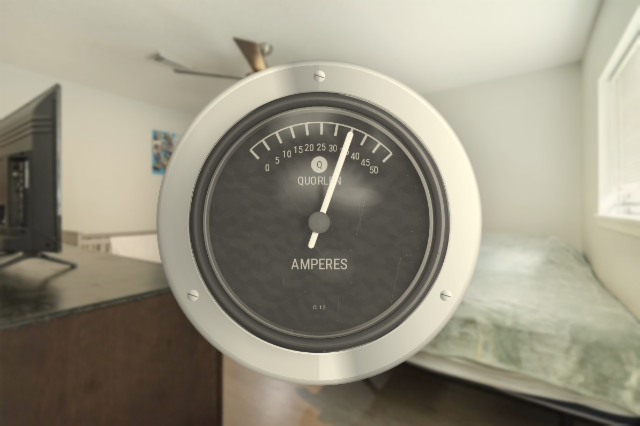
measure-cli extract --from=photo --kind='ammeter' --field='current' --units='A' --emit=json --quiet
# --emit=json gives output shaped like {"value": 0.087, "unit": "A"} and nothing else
{"value": 35, "unit": "A"}
